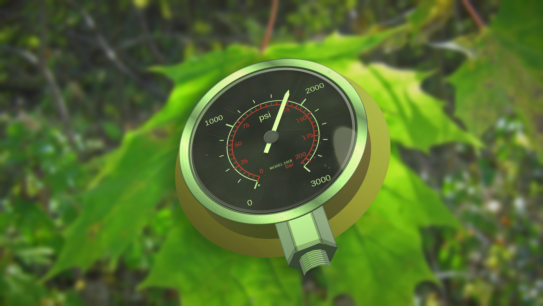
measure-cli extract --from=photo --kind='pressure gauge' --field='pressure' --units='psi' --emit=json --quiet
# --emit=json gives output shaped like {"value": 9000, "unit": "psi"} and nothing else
{"value": 1800, "unit": "psi"}
